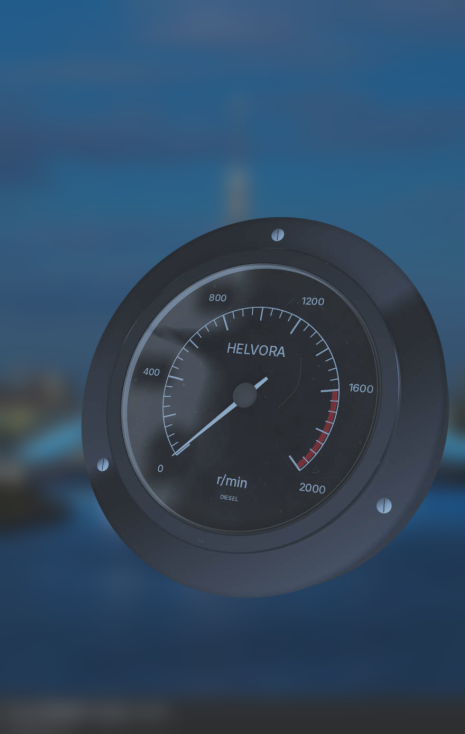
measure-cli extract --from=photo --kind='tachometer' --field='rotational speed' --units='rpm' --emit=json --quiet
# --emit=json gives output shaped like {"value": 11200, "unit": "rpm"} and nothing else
{"value": 0, "unit": "rpm"}
